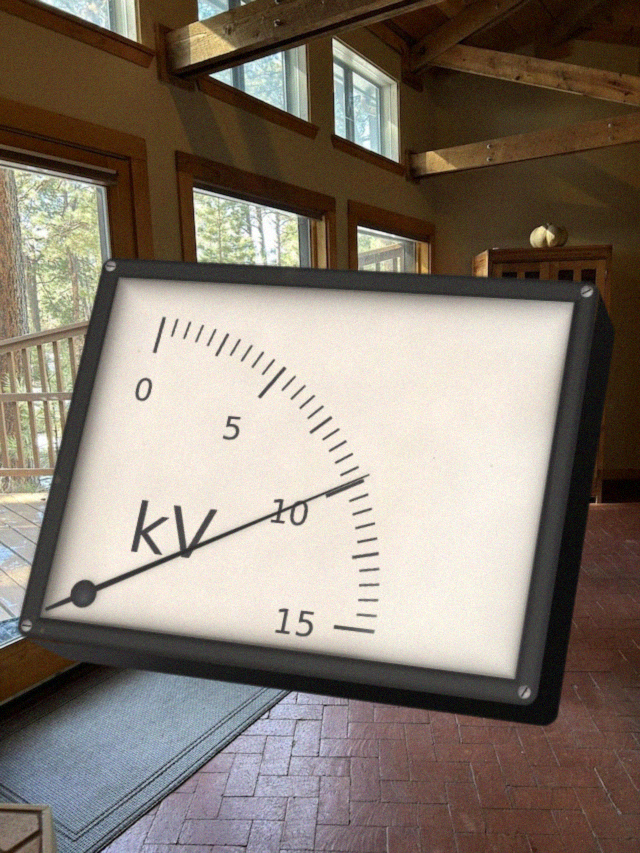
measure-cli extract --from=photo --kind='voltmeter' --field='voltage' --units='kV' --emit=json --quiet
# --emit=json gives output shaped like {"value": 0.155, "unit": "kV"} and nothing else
{"value": 10, "unit": "kV"}
